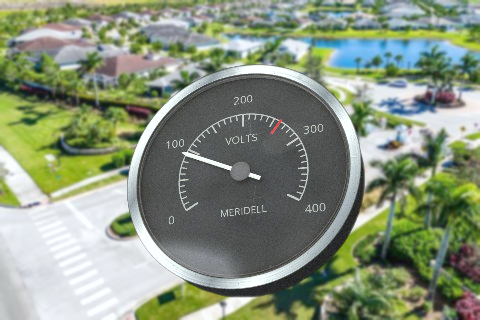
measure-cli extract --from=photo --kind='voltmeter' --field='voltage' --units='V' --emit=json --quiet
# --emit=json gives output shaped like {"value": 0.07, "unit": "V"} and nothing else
{"value": 90, "unit": "V"}
